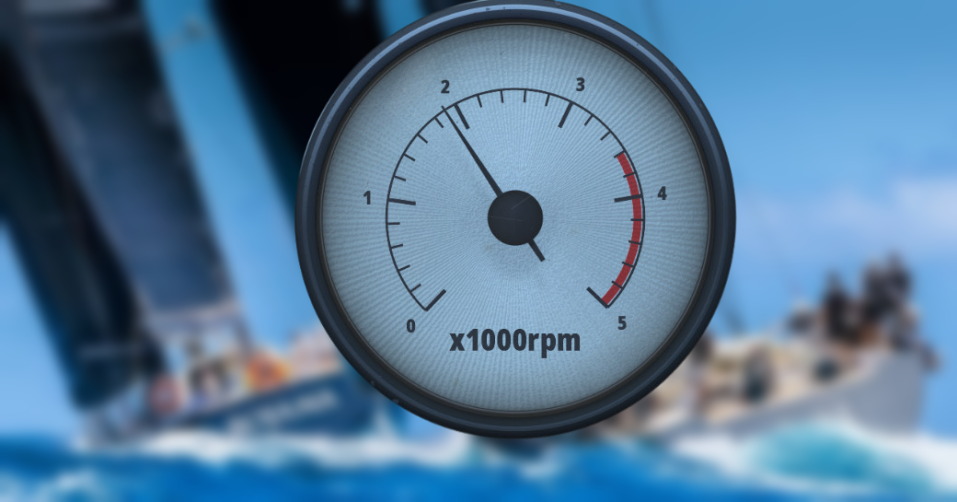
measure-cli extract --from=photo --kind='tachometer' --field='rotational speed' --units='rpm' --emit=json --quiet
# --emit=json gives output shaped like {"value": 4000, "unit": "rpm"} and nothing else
{"value": 1900, "unit": "rpm"}
